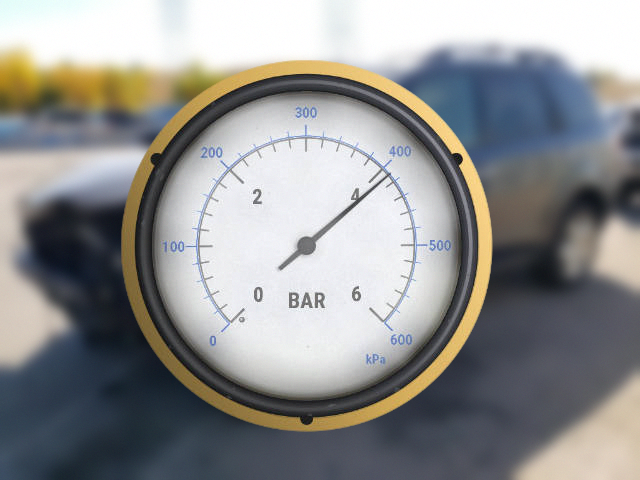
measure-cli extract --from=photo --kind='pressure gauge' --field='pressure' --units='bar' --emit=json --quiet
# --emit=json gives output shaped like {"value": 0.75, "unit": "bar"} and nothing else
{"value": 4.1, "unit": "bar"}
